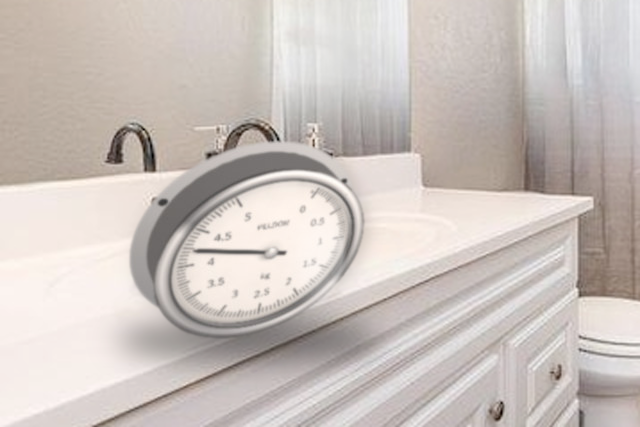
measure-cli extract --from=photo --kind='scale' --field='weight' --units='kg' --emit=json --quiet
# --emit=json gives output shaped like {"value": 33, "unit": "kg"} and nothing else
{"value": 4.25, "unit": "kg"}
